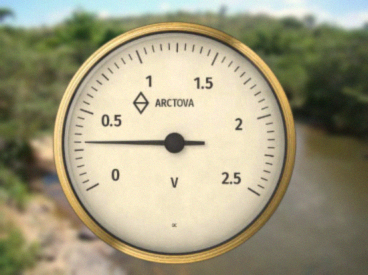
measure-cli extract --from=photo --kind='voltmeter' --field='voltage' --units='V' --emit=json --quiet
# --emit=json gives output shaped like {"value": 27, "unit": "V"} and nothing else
{"value": 0.3, "unit": "V"}
